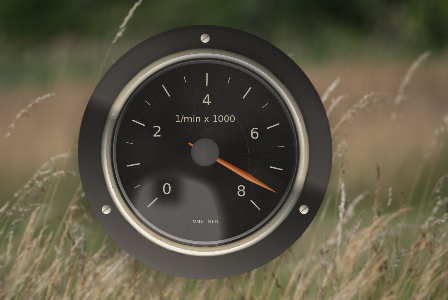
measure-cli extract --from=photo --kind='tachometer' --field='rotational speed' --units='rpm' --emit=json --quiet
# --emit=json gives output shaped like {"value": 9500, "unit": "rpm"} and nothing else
{"value": 7500, "unit": "rpm"}
